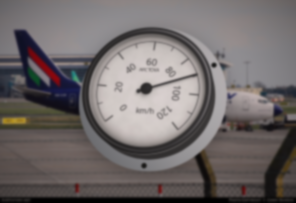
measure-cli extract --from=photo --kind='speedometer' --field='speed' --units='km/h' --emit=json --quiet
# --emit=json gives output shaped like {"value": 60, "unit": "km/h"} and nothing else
{"value": 90, "unit": "km/h"}
